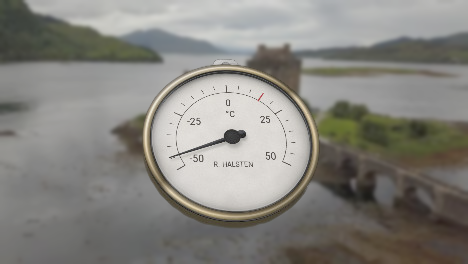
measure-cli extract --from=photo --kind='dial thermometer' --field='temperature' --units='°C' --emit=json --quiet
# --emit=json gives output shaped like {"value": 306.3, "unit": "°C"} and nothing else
{"value": -45, "unit": "°C"}
